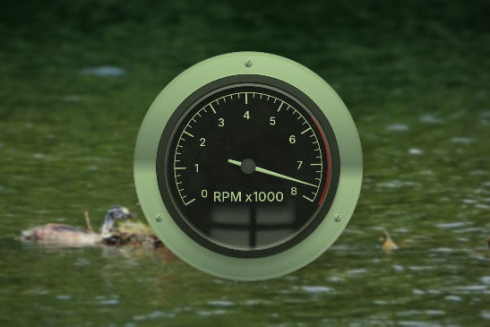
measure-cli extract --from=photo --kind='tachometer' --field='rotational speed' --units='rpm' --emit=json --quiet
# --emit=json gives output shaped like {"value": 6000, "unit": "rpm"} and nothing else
{"value": 7600, "unit": "rpm"}
